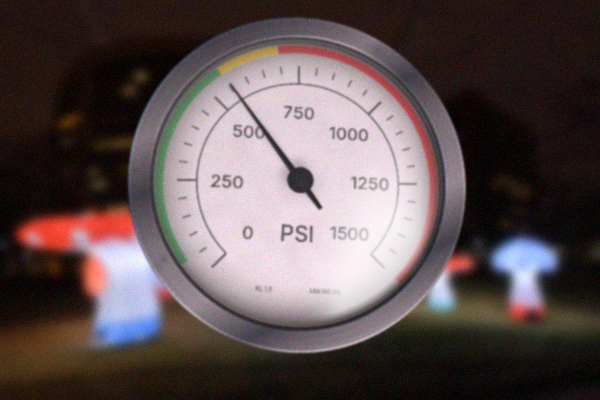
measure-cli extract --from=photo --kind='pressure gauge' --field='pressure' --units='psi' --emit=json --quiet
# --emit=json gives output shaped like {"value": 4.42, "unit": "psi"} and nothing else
{"value": 550, "unit": "psi"}
